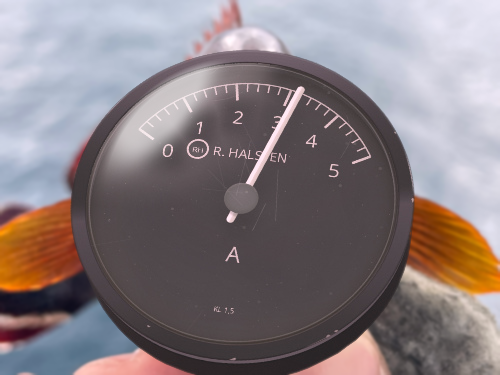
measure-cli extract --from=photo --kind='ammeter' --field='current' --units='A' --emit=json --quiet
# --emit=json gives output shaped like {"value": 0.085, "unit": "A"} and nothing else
{"value": 3.2, "unit": "A"}
